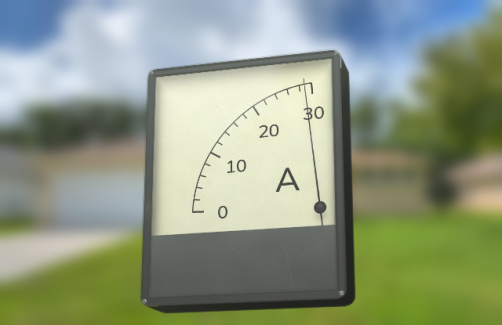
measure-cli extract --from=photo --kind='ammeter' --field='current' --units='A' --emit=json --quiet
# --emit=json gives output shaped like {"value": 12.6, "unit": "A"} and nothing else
{"value": 29, "unit": "A"}
